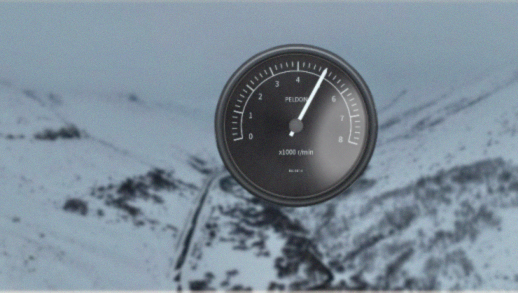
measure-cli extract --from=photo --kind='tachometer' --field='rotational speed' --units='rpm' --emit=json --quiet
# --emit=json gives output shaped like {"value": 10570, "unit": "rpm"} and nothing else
{"value": 5000, "unit": "rpm"}
